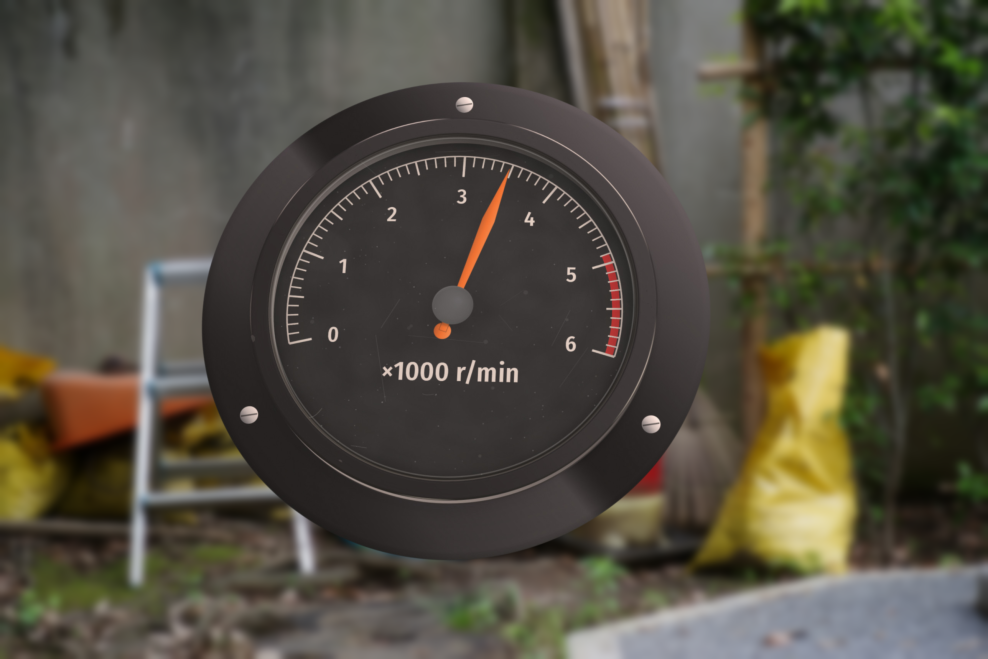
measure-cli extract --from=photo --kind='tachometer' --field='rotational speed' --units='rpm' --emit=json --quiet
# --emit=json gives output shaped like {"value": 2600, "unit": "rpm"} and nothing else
{"value": 3500, "unit": "rpm"}
